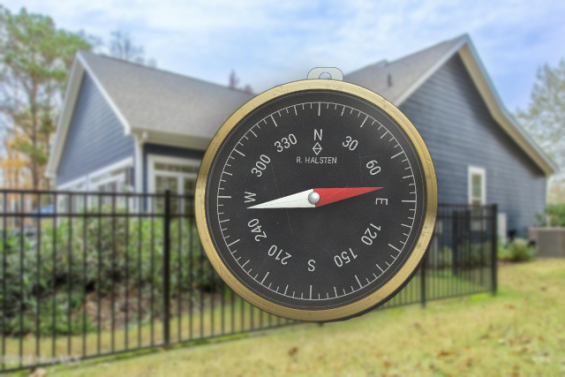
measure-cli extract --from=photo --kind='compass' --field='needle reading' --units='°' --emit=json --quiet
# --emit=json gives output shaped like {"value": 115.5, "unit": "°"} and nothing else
{"value": 80, "unit": "°"}
